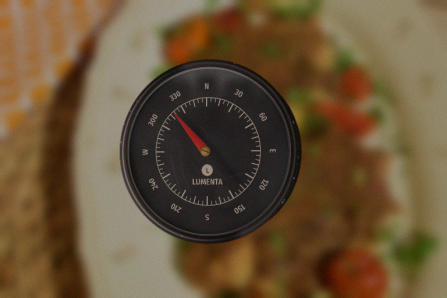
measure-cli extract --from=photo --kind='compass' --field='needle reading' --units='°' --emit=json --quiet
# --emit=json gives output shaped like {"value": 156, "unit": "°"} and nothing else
{"value": 320, "unit": "°"}
